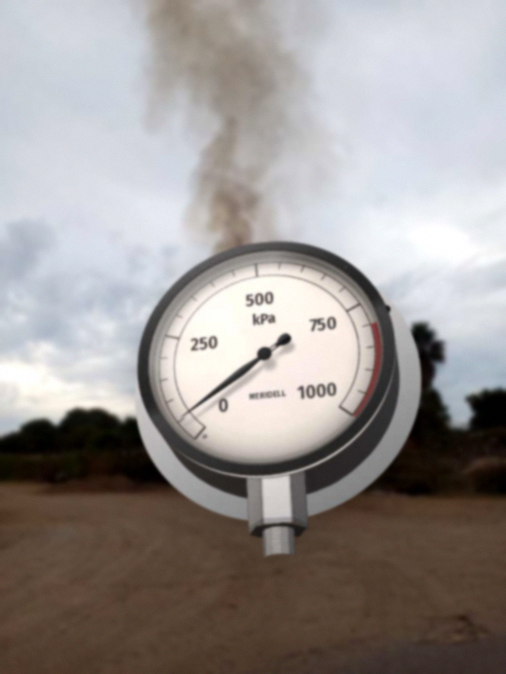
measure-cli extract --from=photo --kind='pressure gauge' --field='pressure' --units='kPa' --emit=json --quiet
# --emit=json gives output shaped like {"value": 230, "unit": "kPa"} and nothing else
{"value": 50, "unit": "kPa"}
